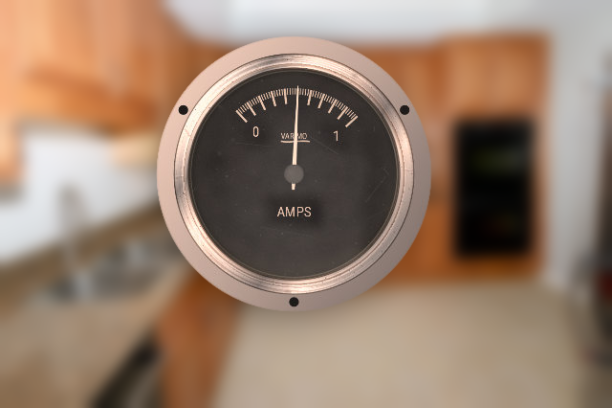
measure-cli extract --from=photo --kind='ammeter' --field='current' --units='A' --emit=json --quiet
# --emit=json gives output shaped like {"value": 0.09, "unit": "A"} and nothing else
{"value": 0.5, "unit": "A"}
